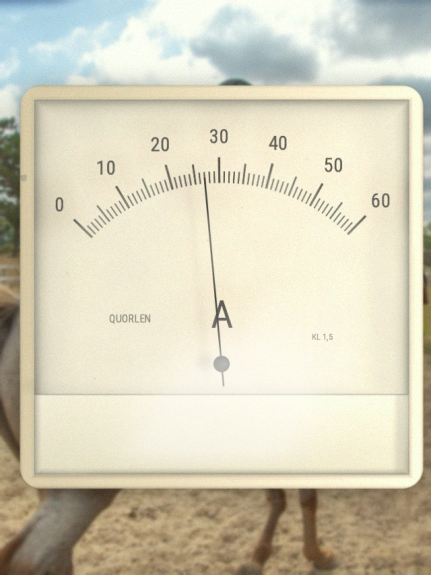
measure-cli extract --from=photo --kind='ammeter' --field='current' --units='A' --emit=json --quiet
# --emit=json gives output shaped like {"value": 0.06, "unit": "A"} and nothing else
{"value": 27, "unit": "A"}
